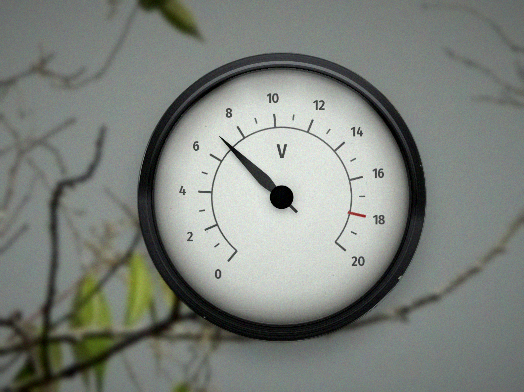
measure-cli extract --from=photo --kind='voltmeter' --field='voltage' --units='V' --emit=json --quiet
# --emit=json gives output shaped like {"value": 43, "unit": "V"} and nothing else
{"value": 7, "unit": "V"}
